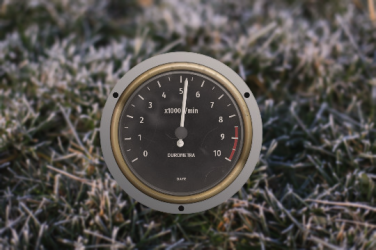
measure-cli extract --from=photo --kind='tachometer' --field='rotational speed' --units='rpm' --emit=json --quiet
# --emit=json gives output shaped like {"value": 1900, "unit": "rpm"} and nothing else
{"value": 5250, "unit": "rpm"}
